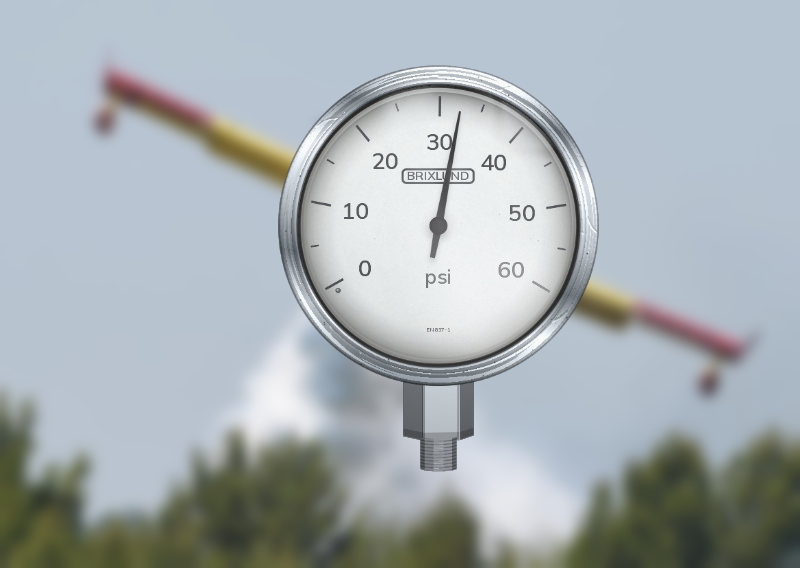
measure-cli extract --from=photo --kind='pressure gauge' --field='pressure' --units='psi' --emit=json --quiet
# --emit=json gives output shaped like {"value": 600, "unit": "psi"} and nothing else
{"value": 32.5, "unit": "psi"}
